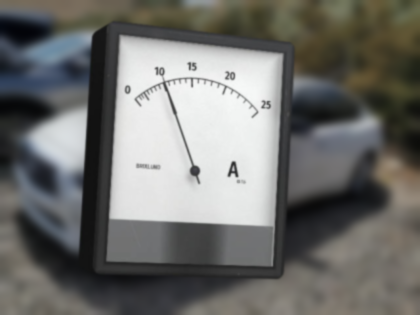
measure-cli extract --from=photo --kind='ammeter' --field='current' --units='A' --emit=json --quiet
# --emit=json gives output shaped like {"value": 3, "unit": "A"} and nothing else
{"value": 10, "unit": "A"}
